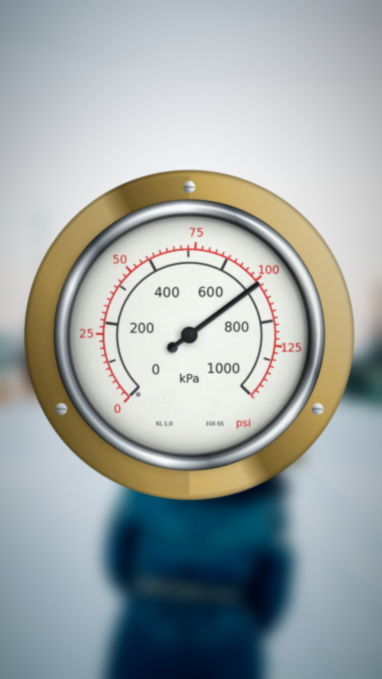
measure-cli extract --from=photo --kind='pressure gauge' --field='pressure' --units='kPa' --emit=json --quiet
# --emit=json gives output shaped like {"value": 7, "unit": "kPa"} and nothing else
{"value": 700, "unit": "kPa"}
